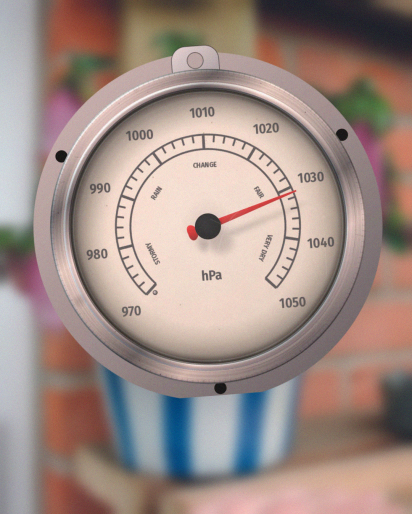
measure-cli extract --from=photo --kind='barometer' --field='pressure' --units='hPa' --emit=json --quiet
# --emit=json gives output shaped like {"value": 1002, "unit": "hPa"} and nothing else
{"value": 1031, "unit": "hPa"}
